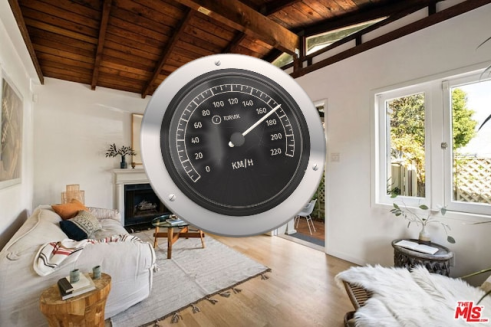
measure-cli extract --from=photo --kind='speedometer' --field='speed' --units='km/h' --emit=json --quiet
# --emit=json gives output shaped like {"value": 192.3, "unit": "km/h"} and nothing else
{"value": 170, "unit": "km/h"}
